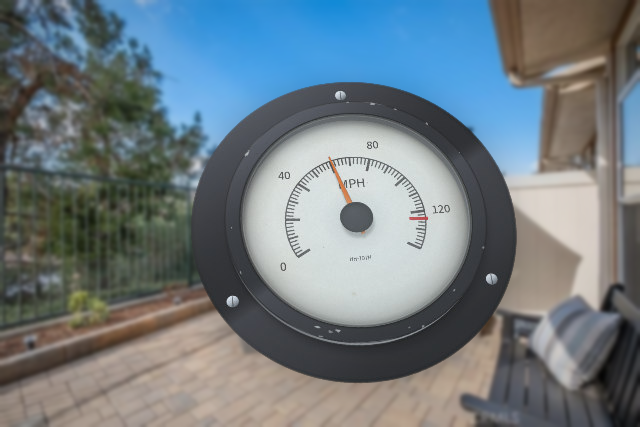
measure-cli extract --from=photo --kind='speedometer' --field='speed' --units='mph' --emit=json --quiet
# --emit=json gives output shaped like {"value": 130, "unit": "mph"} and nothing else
{"value": 60, "unit": "mph"}
